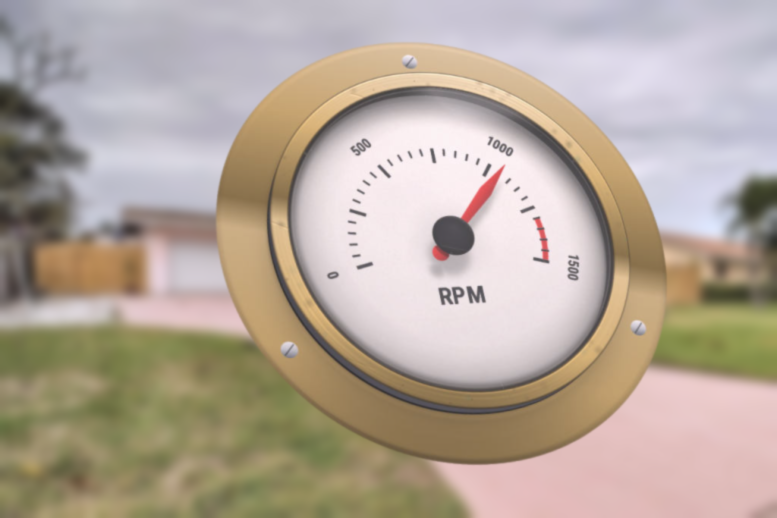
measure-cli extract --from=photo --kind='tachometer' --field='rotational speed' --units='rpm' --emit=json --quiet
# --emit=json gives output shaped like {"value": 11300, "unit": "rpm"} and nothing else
{"value": 1050, "unit": "rpm"}
